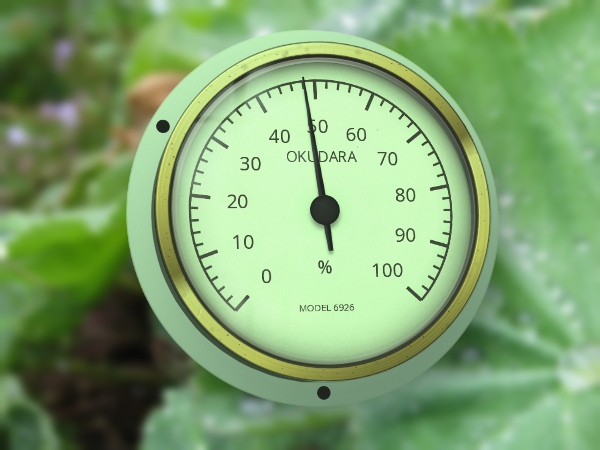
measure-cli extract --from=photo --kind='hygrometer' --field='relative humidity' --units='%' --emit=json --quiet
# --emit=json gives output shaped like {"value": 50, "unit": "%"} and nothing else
{"value": 48, "unit": "%"}
